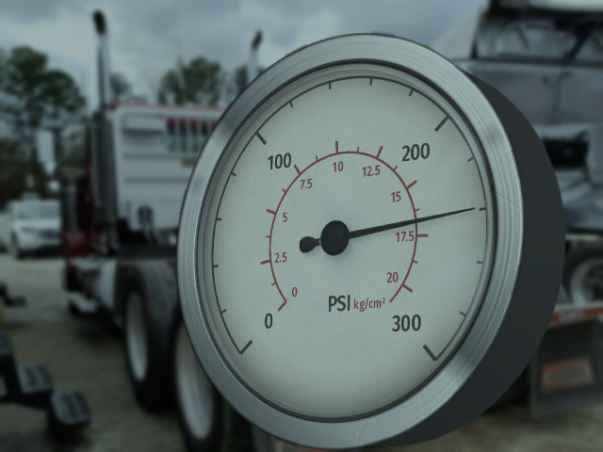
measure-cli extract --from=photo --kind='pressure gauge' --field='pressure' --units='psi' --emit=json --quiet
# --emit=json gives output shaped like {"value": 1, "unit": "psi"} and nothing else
{"value": 240, "unit": "psi"}
